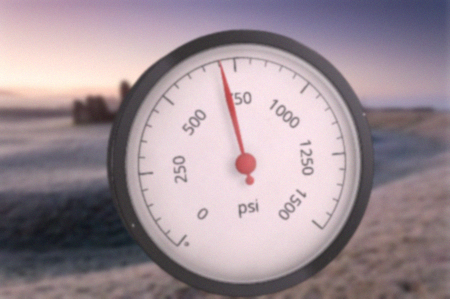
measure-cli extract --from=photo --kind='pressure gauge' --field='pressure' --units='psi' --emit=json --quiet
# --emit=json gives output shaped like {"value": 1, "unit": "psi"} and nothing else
{"value": 700, "unit": "psi"}
